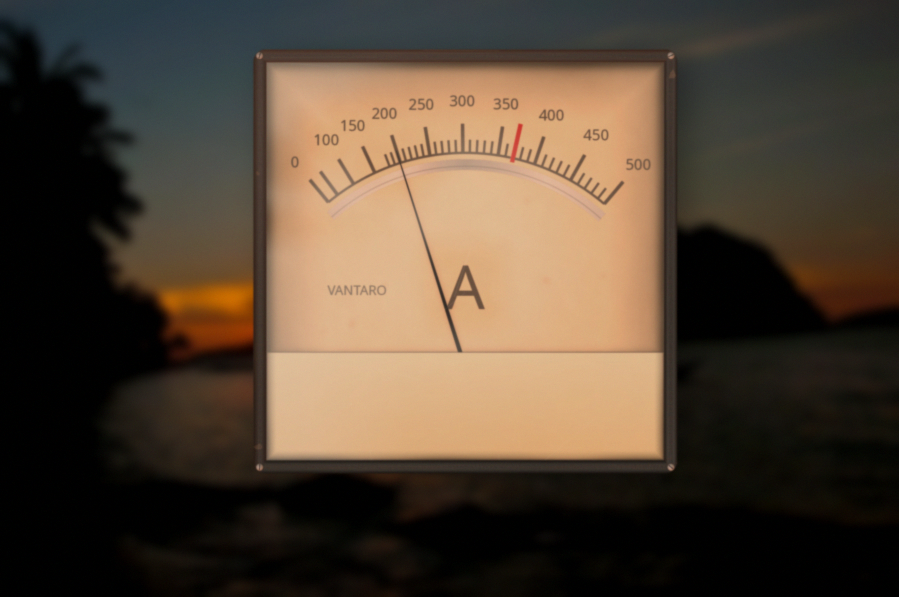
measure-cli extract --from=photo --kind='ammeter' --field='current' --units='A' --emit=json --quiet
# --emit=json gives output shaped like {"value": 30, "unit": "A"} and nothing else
{"value": 200, "unit": "A"}
